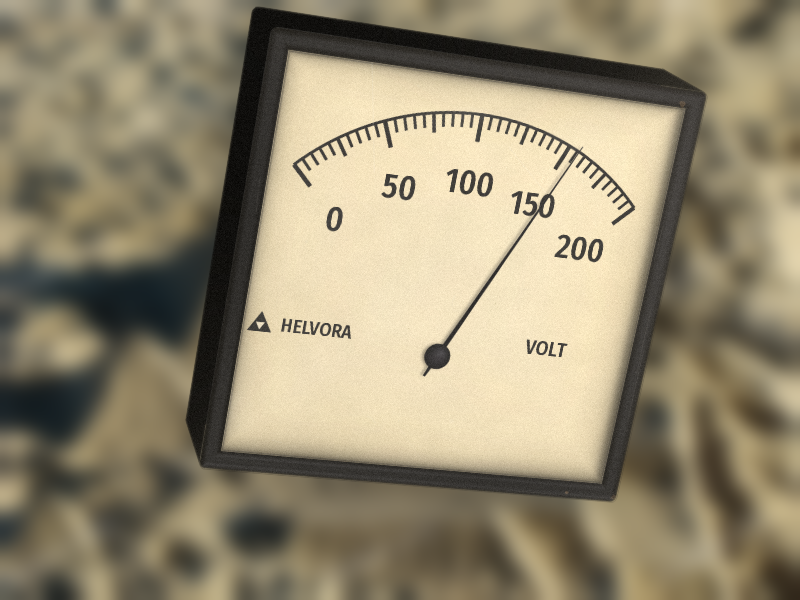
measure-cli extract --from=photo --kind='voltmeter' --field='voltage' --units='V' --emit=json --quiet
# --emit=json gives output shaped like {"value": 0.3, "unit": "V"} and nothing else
{"value": 155, "unit": "V"}
